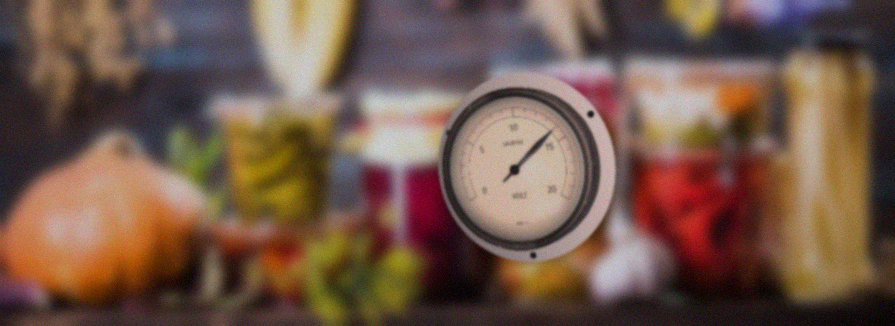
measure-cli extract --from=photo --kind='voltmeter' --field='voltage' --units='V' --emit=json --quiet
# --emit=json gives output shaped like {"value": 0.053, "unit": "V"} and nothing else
{"value": 14, "unit": "V"}
